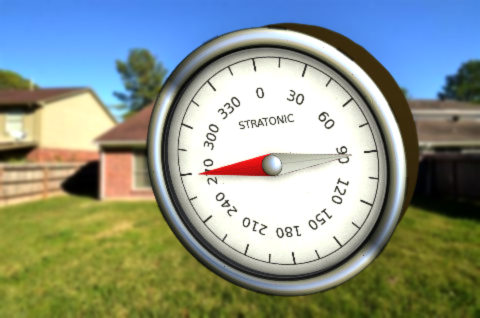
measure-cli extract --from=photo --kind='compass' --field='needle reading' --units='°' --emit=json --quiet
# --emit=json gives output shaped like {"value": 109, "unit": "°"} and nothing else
{"value": 270, "unit": "°"}
